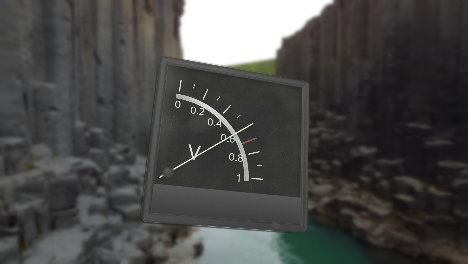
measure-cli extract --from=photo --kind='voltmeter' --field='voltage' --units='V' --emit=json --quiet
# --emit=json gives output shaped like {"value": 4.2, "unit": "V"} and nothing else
{"value": 0.6, "unit": "V"}
